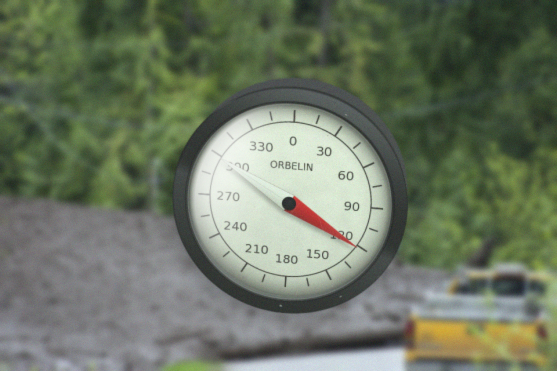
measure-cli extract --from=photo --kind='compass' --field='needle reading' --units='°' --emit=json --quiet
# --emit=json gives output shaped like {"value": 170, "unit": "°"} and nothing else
{"value": 120, "unit": "°"}
